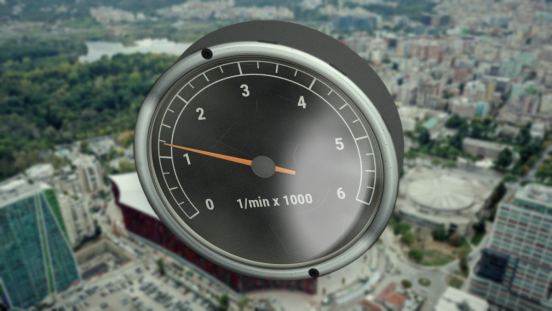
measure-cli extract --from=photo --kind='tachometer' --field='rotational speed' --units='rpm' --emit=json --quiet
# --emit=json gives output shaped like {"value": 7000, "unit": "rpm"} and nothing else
{"value": 1250, "unit": "rpm"}
